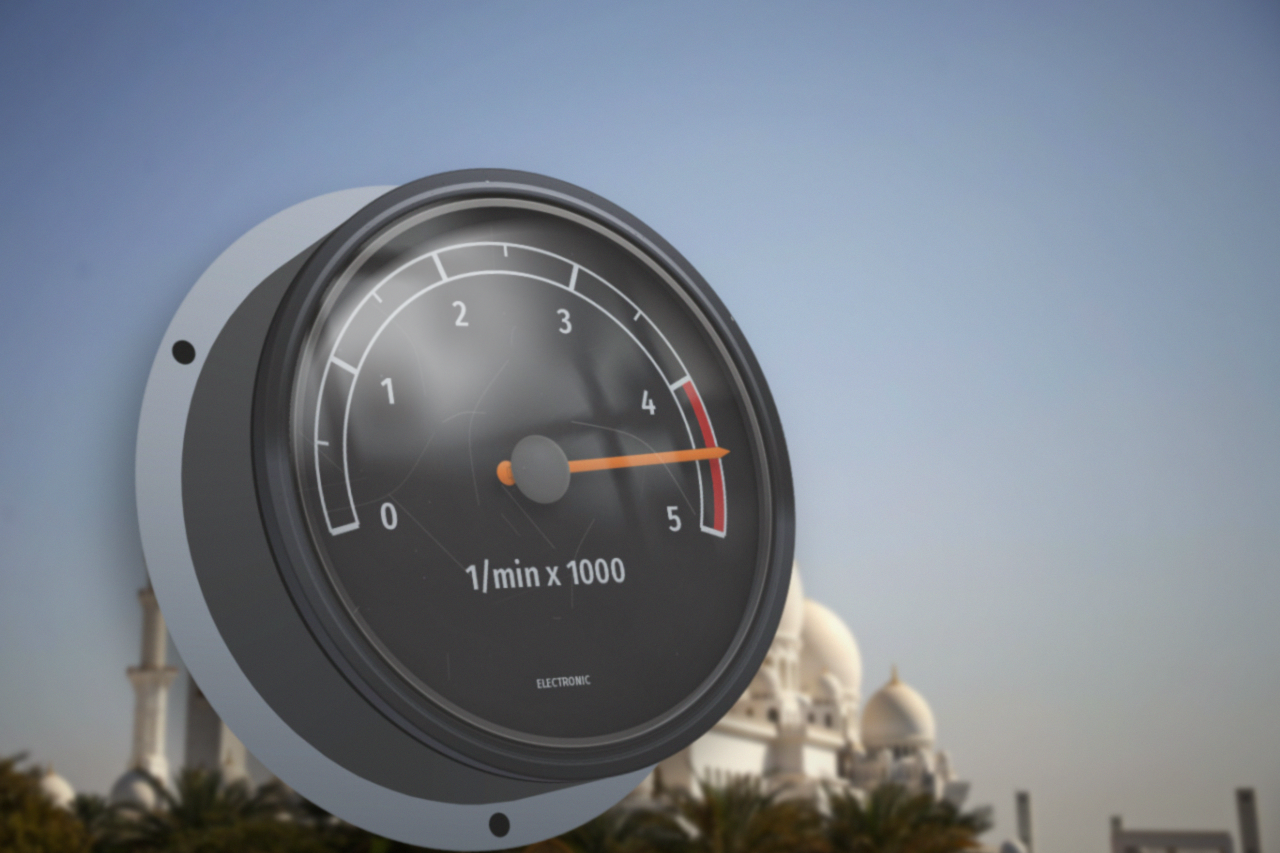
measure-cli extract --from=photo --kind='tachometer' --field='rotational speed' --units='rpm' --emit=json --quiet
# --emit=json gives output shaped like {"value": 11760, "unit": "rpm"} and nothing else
{"value": 4500, "unit": "rpm"}
